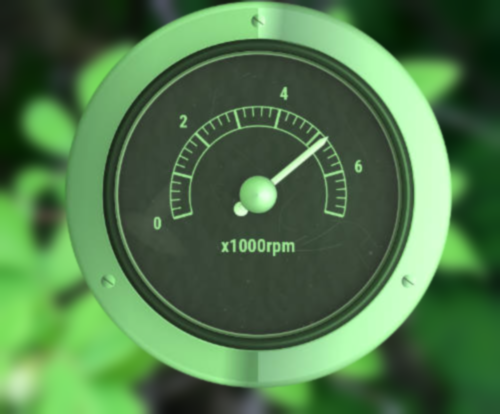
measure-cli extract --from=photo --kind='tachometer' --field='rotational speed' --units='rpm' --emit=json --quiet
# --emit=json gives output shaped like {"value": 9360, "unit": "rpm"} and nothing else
{"value": 5200, "unit": "rpm"}
